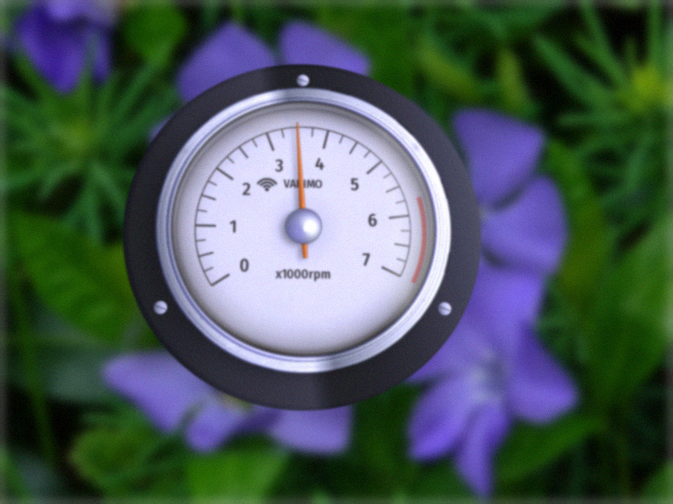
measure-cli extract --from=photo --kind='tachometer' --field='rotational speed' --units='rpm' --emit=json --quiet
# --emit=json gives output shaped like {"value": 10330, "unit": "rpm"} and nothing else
{"value": 3500, "unit": "rpm"}
